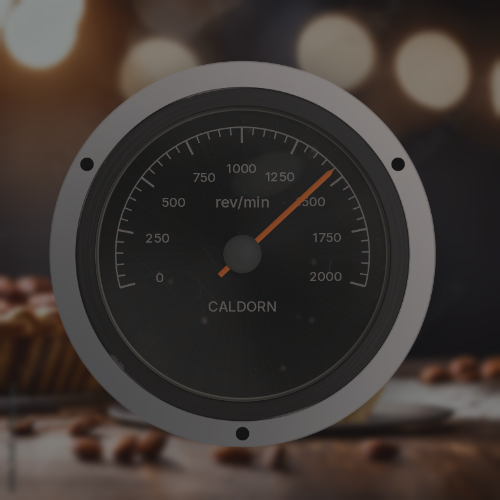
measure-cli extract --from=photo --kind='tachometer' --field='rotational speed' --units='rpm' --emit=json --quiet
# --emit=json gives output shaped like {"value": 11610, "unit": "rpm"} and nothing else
{"value": 1450, "unit": "rpm"}
